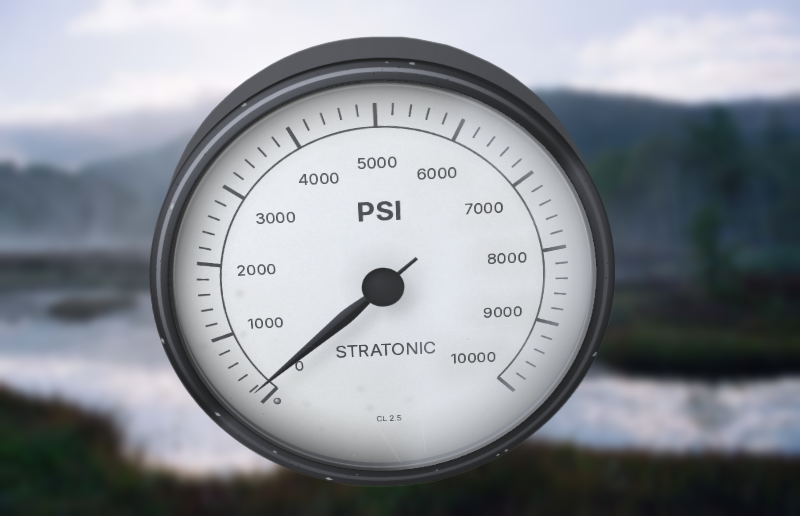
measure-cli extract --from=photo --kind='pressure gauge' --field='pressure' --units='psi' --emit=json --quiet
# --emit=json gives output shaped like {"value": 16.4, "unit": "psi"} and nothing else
{"value": 200, "unit": "psi"}
